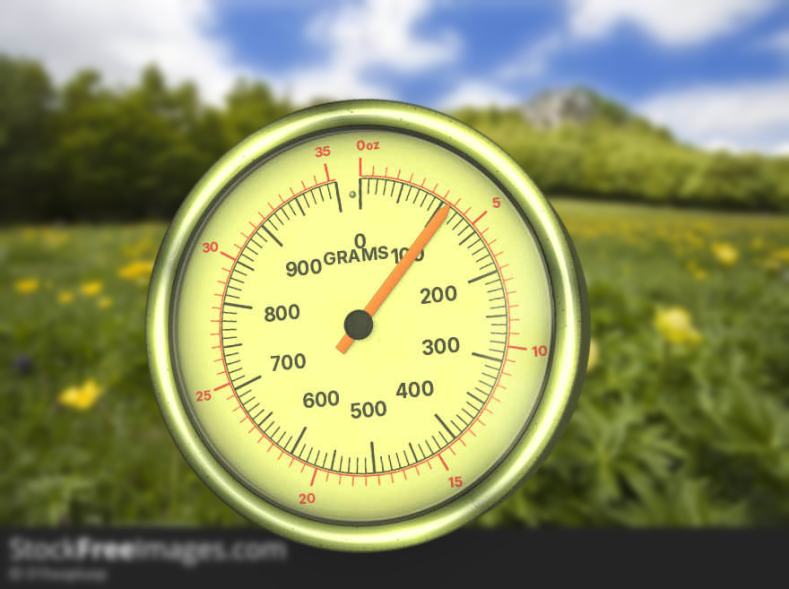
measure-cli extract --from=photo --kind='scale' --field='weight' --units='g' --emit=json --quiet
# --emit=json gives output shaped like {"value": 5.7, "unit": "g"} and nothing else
{"value": 110, "unit": "g"}
